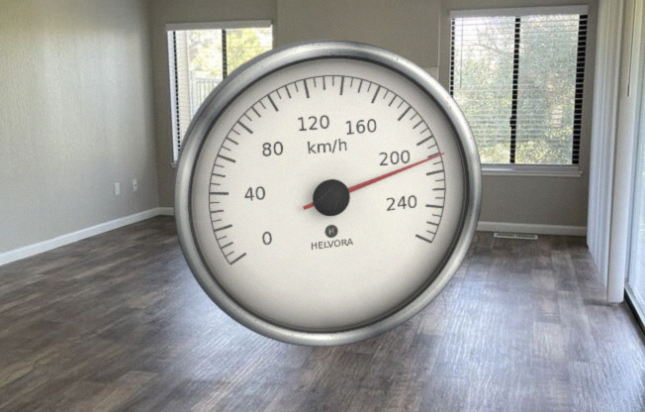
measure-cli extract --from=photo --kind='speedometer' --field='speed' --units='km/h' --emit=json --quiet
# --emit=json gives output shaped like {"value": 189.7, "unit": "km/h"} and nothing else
{"value": 210, "unit": "km/h"}
